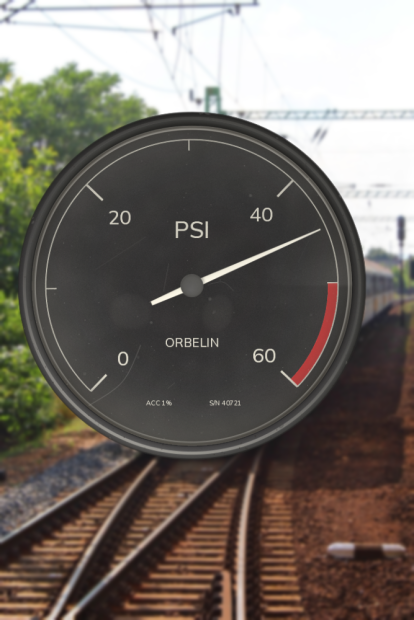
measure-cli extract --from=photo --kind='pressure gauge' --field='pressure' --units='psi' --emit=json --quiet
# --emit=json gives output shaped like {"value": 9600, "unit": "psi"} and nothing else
{"value": 45, "unit": "psi"}
